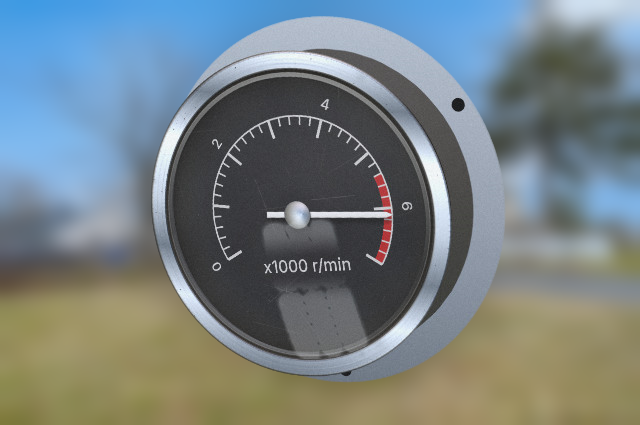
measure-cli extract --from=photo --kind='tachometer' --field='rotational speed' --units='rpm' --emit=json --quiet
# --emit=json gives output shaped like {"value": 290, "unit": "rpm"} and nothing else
{"value": 6100, "unit": "rpm"}
